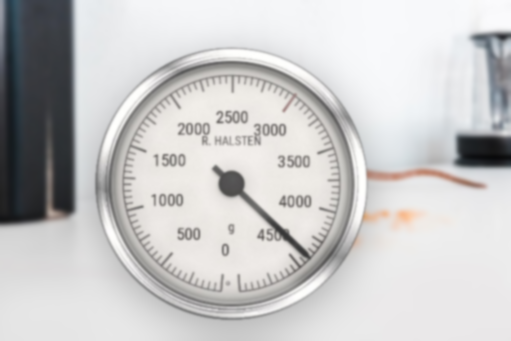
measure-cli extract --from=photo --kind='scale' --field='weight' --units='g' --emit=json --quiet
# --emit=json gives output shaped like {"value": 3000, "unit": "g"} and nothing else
{"value": 4400, "unit": "g"}
